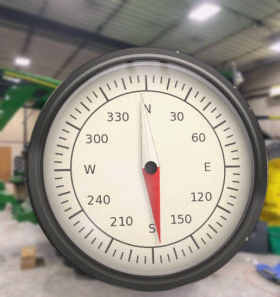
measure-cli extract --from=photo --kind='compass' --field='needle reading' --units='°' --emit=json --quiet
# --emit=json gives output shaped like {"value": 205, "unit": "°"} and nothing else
{"value": 175, "unit": "°"}
